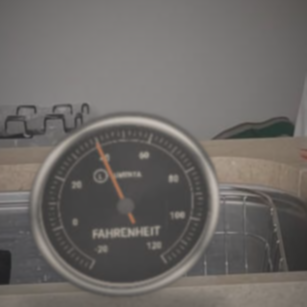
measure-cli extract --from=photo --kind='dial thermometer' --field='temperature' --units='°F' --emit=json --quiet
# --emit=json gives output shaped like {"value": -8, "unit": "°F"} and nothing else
{"value": 40, "unit": "°F"}
